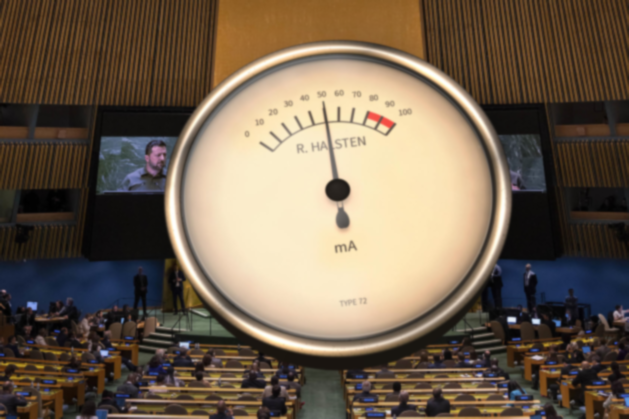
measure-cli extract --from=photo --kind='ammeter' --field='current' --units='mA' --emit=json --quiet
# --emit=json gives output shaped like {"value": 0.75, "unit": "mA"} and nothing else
{"value": 50, "unit": "mA"}
